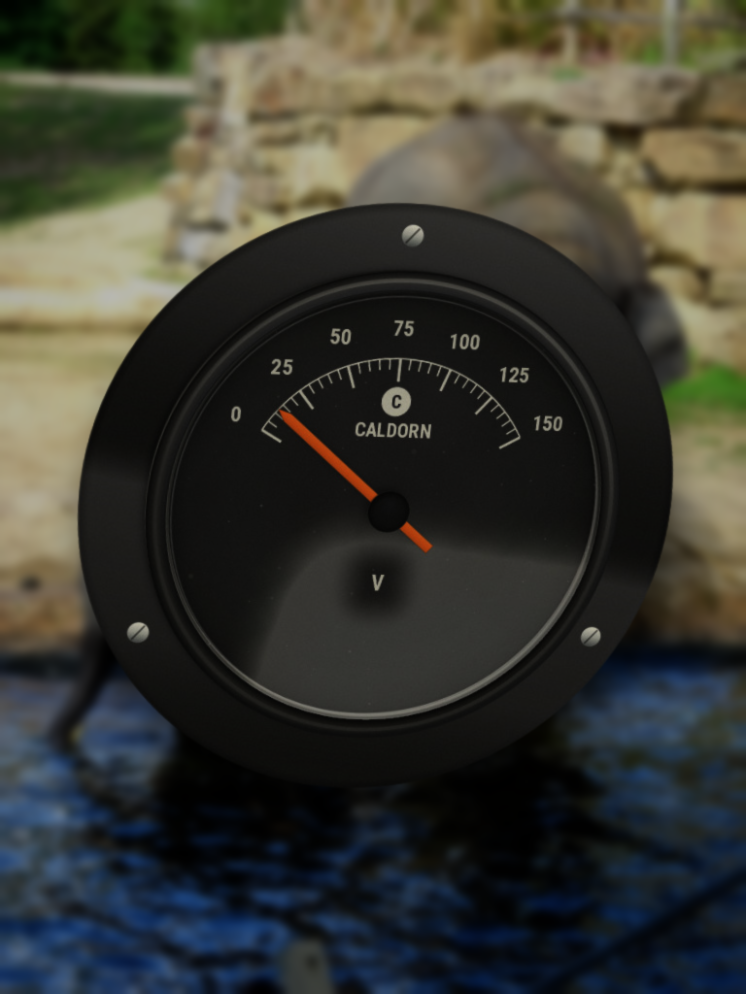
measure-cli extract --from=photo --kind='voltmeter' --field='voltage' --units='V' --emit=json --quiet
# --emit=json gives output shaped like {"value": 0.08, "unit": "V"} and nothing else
{"value": 12.5, "unit": "V"}
